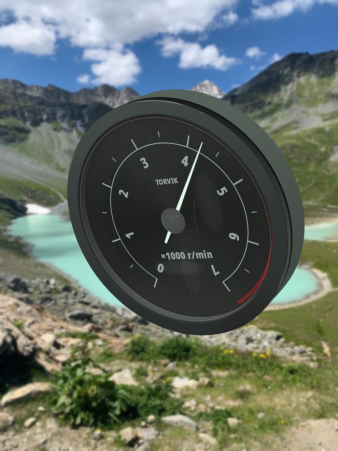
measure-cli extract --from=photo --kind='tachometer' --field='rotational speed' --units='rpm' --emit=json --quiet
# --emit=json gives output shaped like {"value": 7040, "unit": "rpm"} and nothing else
{"value": 4250, "unit": "rpm"}
